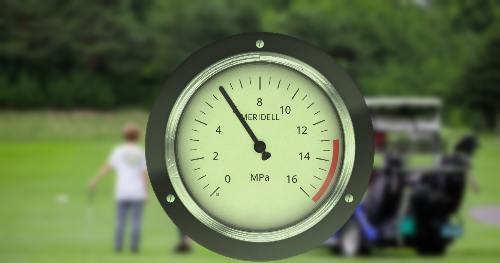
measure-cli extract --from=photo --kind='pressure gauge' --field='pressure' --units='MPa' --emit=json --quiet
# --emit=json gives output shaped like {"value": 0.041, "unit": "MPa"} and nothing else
{"value": 6, "unit": "MPa"}
